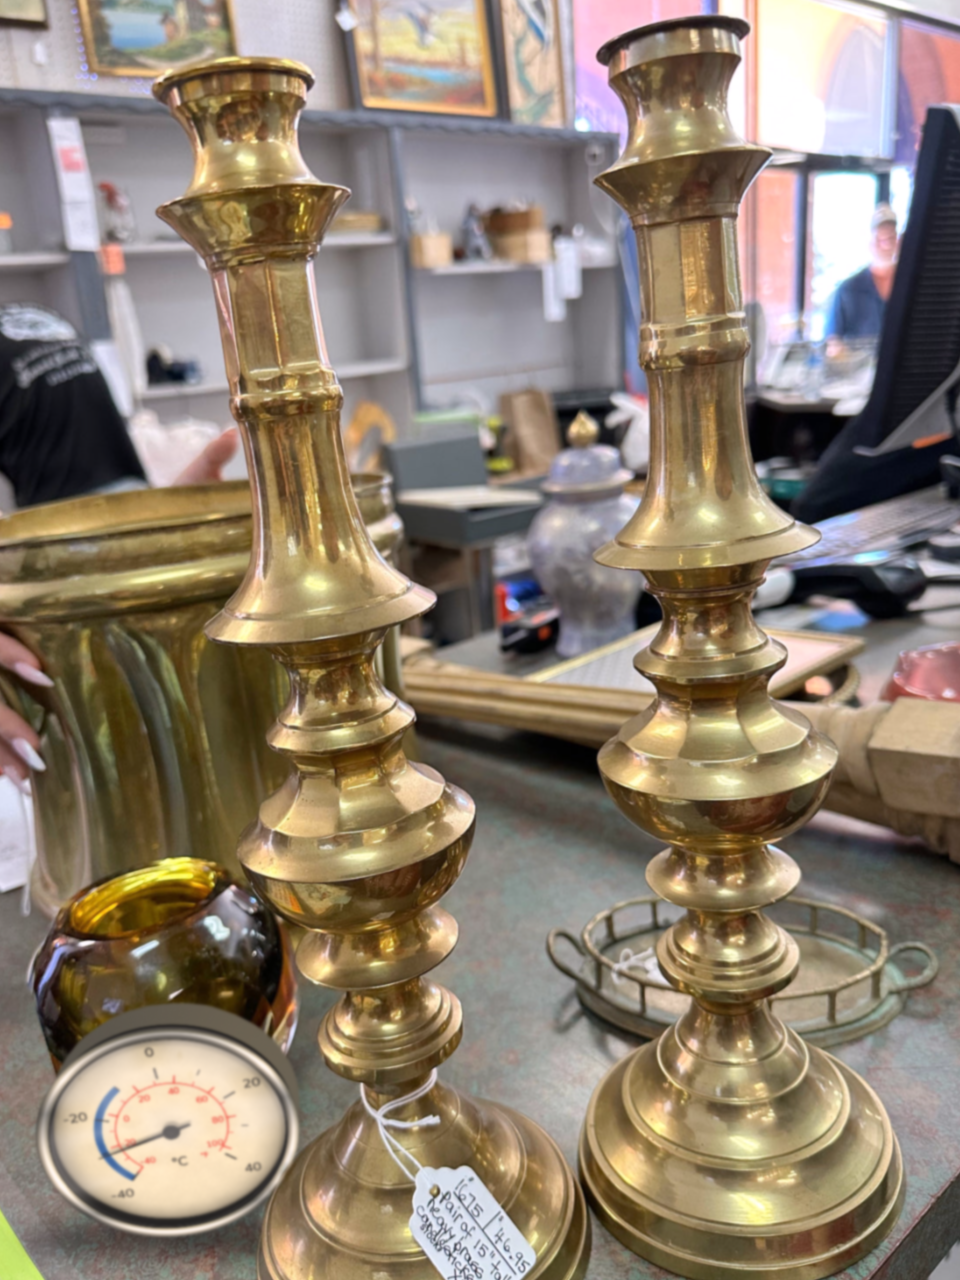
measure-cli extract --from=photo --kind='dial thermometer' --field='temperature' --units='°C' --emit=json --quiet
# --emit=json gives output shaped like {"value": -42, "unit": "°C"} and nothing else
{"value": -30, "unit": "°C"}
